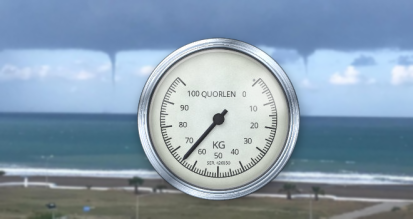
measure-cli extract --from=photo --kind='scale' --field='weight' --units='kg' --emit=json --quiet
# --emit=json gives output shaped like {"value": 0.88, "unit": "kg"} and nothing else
{"value": 65, "unit": "kg"}
